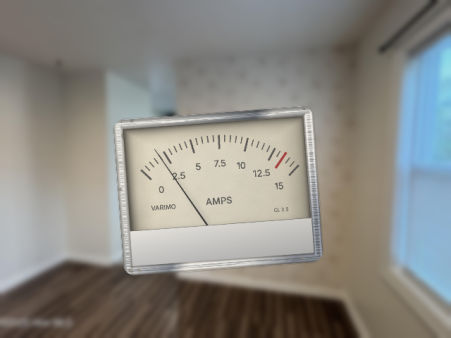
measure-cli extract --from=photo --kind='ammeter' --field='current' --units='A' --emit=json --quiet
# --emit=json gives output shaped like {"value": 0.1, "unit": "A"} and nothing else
{"value": 2, "unit": "A"}
